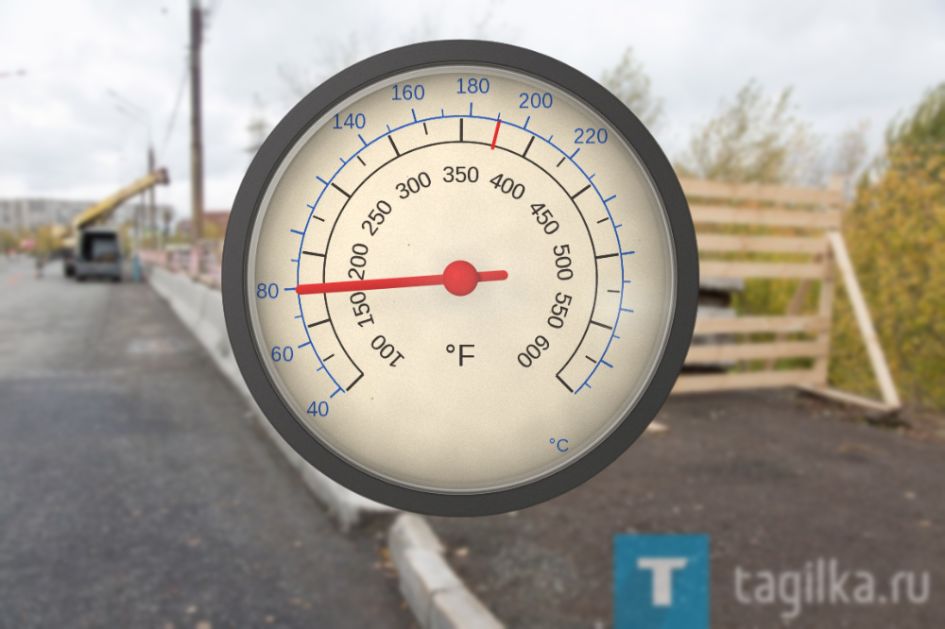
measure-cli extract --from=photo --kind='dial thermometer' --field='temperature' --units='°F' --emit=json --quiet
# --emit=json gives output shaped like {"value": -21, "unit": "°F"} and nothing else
{"value": 175, "unit": "°F"}
